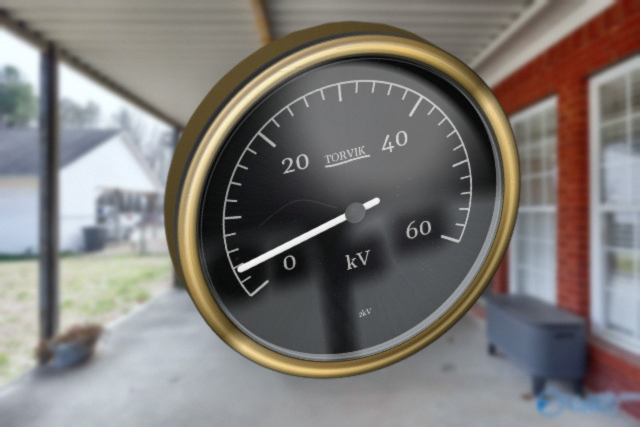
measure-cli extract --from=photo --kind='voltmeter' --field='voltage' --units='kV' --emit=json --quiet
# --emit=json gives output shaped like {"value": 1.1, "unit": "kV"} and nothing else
{"value": 4, "unit": "kV"}
